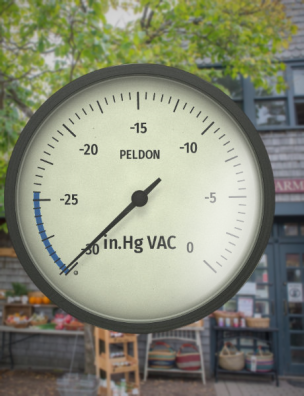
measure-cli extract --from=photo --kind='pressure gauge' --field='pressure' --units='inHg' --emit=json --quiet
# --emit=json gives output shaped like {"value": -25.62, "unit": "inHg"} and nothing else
{"value": -29.75, "unit": "inHg"}
